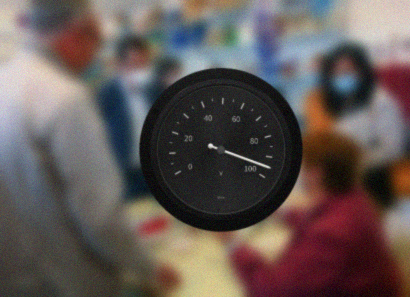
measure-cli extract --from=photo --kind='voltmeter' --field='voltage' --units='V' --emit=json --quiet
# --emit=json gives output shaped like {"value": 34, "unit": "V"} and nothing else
{"value": 95, "unit": "V"}
